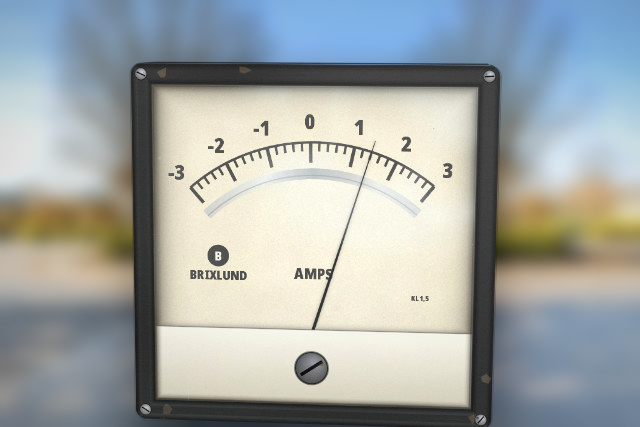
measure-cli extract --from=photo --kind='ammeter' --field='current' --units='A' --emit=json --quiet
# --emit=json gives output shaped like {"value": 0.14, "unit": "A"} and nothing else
{"value": 1.4, "unit": "A"}
